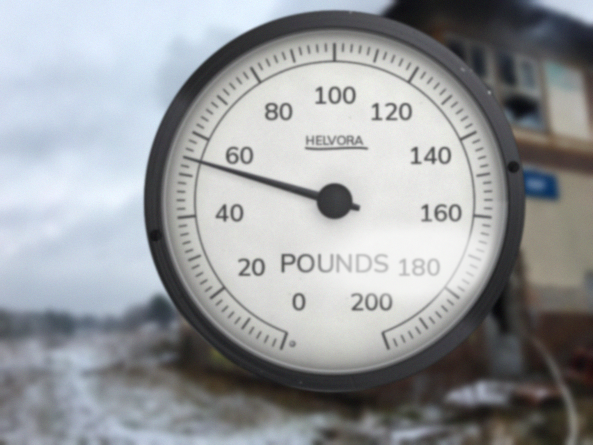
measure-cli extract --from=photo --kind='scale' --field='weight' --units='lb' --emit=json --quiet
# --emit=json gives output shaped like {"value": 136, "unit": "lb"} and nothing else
{"value": 54, "unit": "lb"}
